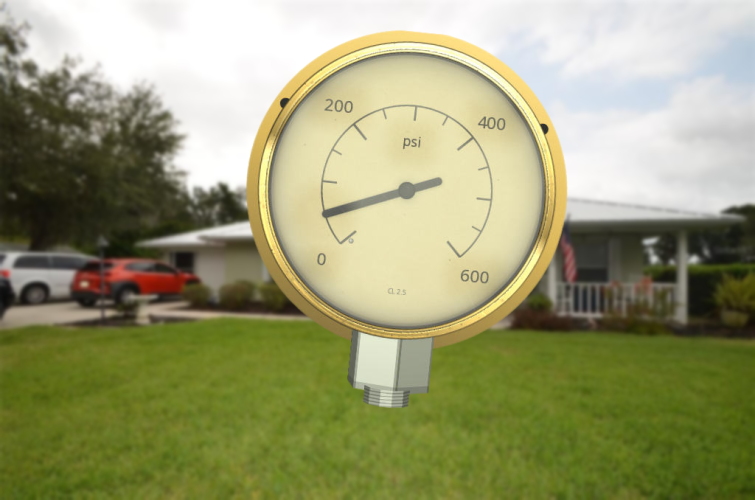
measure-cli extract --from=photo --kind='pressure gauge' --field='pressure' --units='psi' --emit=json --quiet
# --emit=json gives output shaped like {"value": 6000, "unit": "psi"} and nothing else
{"value": 50, "unit": "psi"}
